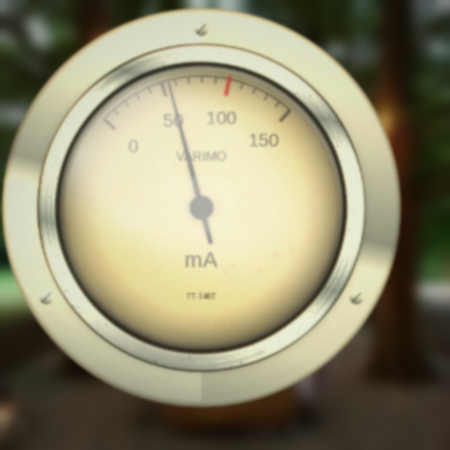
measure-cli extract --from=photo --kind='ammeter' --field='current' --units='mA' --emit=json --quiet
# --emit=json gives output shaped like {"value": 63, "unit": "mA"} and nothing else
{"value": 55, "unit": "mA"}
